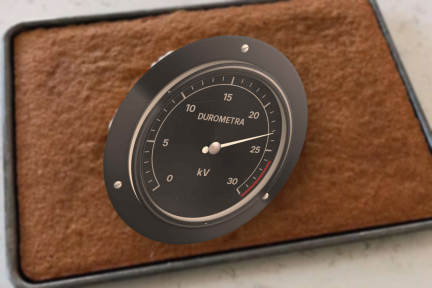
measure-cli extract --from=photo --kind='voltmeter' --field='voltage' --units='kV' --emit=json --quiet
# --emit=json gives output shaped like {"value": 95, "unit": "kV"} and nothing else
{"value": 23, "unit": "kV"}
